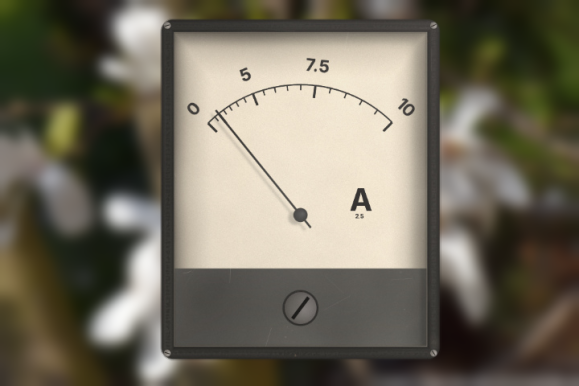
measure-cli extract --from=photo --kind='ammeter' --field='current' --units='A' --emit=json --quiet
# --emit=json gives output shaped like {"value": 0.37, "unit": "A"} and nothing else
{"value": 2.5, "unit": "A"}
